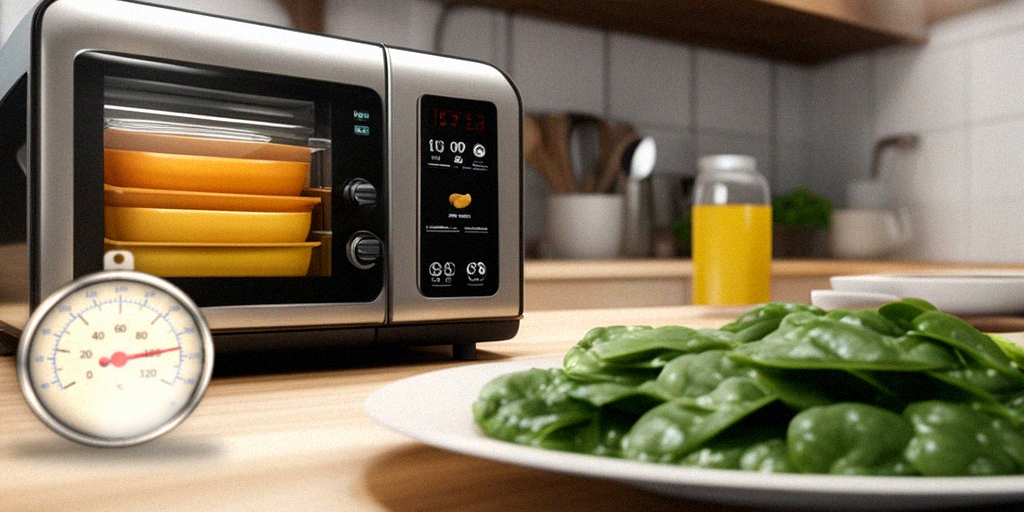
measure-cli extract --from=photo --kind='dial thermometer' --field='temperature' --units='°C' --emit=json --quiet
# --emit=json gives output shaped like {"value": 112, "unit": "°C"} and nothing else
{"value": 100, "unit": "°C"}
